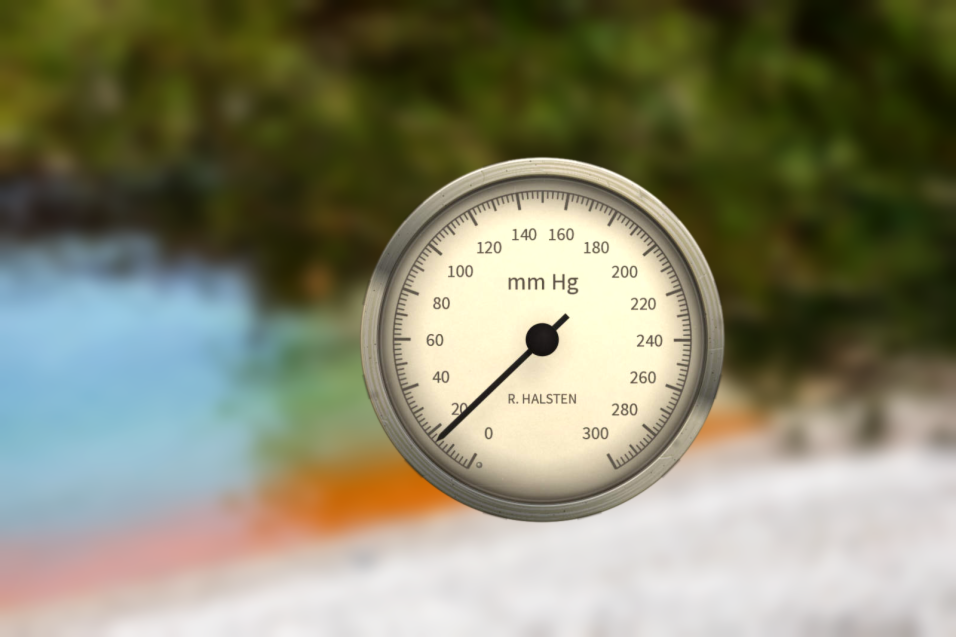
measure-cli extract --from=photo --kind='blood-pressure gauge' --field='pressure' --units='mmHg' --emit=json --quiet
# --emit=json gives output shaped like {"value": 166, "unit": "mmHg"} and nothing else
{"value": 16, "unit": "mmHg"}
